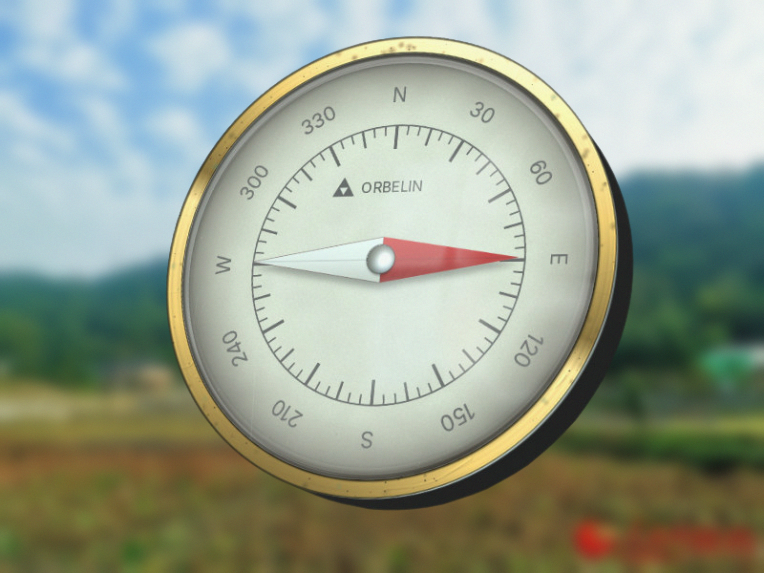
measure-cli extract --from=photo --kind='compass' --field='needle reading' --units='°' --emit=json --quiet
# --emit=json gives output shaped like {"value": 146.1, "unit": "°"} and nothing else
{"value": 90, "unit": "°"}
